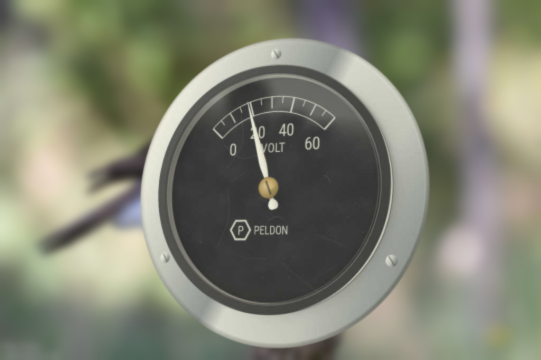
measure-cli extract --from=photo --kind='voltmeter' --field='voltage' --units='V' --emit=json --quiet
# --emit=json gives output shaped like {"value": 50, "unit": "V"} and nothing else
{"value": 20, "unit": "V"}
